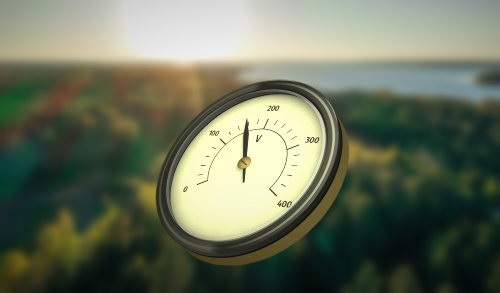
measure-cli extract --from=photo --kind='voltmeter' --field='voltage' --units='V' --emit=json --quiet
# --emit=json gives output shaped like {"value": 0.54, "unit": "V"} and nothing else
{"value": 160, "unit": "V"}
